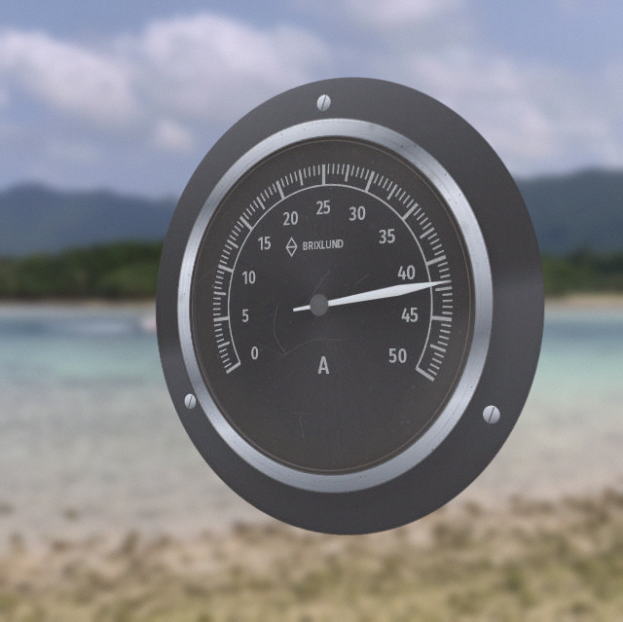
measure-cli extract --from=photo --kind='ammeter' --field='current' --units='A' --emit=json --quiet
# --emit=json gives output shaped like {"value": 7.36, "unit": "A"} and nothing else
{"value": 42, "unit": "A"}
